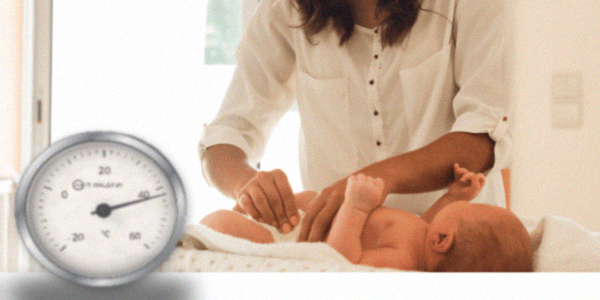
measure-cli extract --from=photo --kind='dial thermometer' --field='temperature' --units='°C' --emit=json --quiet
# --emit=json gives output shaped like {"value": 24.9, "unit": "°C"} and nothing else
{"value": 42, "unit": "°C"}
